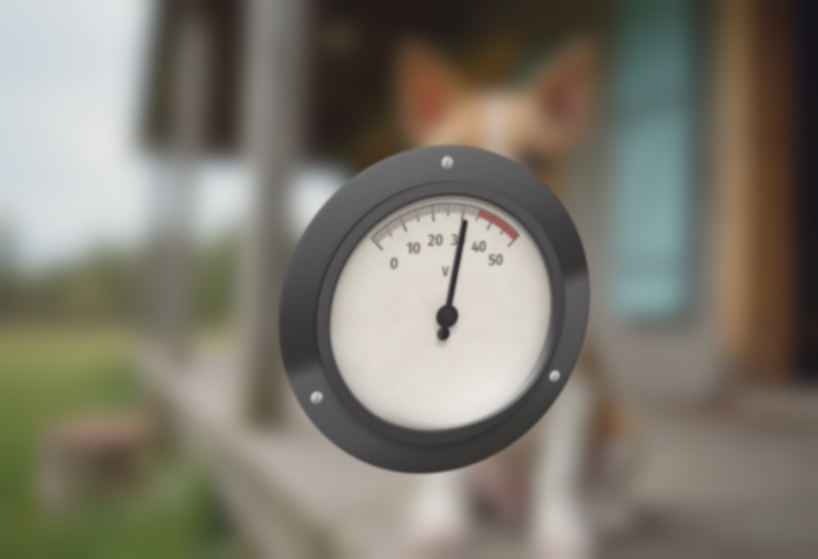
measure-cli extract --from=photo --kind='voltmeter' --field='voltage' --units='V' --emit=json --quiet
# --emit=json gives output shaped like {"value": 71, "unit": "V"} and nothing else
{"value": 30, "unit": "V"}
